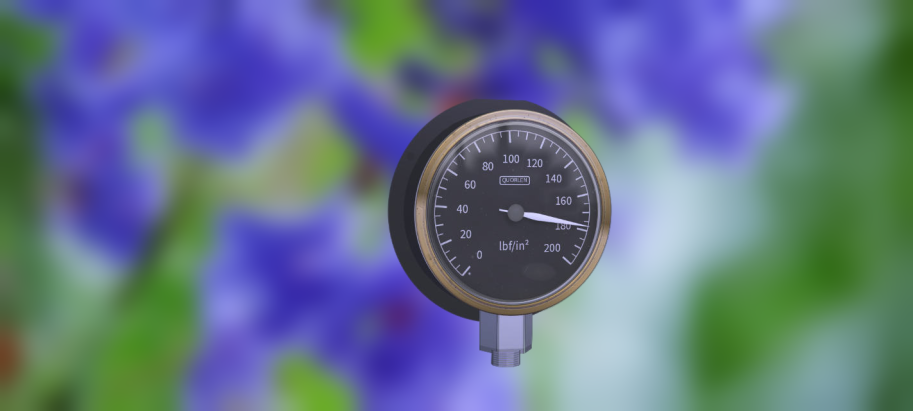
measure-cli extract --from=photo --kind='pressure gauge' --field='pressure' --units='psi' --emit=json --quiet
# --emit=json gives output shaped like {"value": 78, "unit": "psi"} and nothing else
{"value": 177.5, "unit": "psi"}
